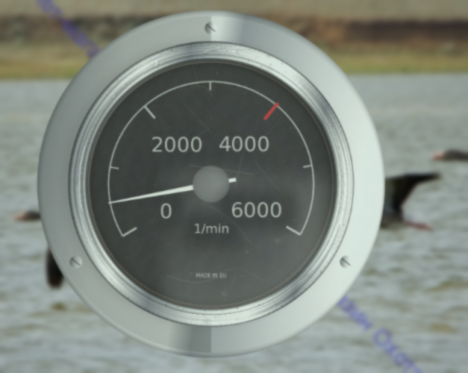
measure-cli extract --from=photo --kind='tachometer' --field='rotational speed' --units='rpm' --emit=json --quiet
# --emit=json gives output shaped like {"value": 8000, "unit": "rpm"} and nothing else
{"value": 500, "unit": "rpm"}
